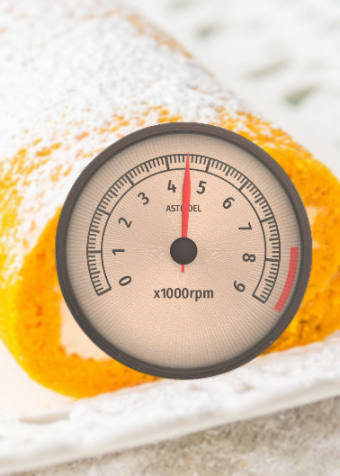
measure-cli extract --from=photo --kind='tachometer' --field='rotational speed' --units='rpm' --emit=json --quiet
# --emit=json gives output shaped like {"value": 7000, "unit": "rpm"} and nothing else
{"value": 4500, "unit": "rpm"}
